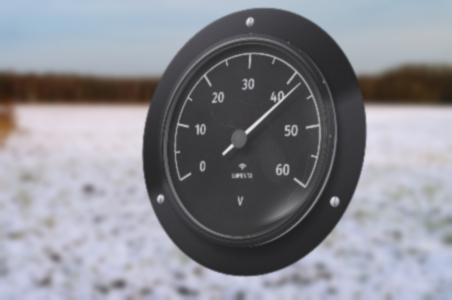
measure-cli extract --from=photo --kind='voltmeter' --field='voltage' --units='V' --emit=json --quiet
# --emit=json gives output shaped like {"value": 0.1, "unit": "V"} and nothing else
{"value": 42.5, "unit": "V"}
